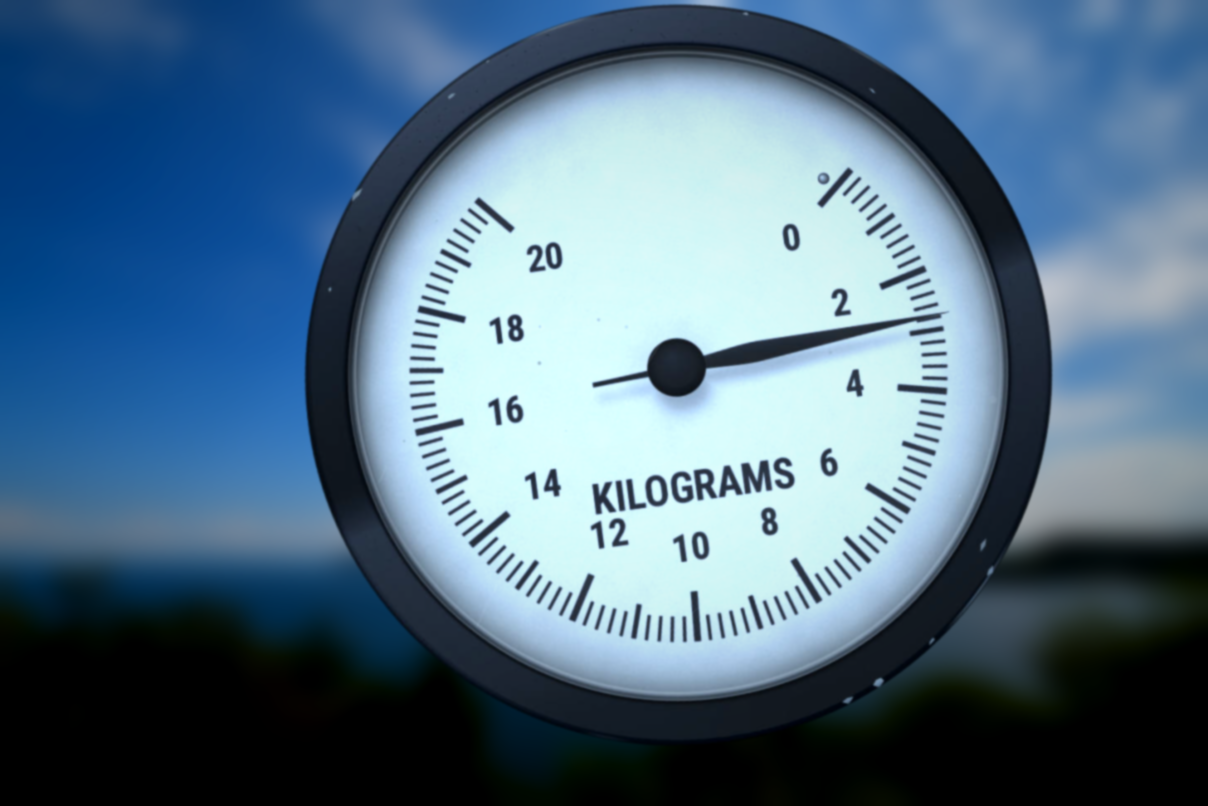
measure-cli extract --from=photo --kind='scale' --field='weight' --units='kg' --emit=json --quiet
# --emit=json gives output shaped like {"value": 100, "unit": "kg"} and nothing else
{"value": 2.8, "unit": "kg"}
